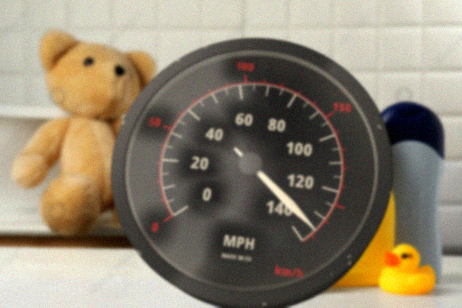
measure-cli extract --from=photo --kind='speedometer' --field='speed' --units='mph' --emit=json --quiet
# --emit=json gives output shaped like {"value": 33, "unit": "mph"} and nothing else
{"value": 135, "unit": "mph"}
